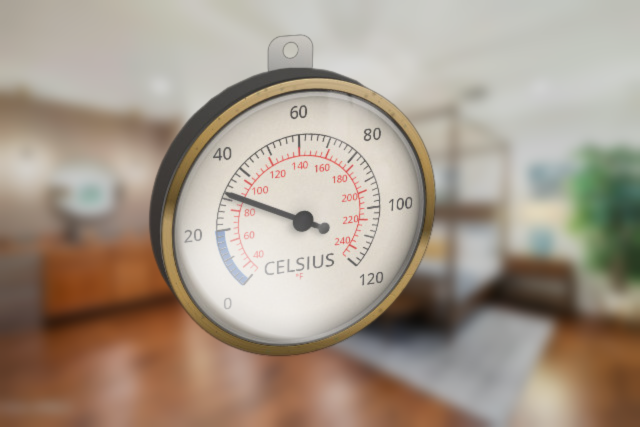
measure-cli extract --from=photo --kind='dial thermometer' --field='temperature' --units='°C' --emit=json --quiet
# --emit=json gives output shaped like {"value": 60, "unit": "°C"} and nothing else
{"value": 32, "unit": "°C"}
